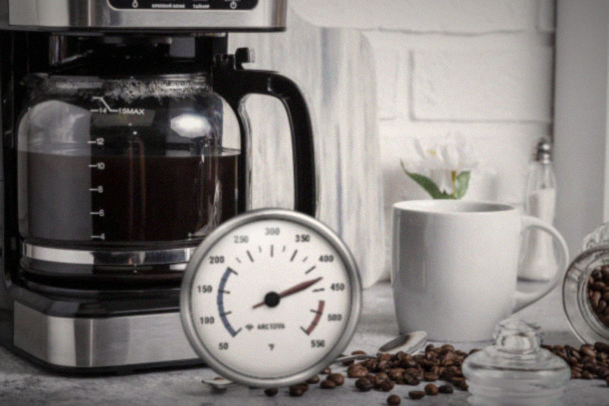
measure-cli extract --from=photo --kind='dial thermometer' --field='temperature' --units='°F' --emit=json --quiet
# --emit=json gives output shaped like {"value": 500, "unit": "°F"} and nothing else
{"value": 425, "unit": "°F"}
